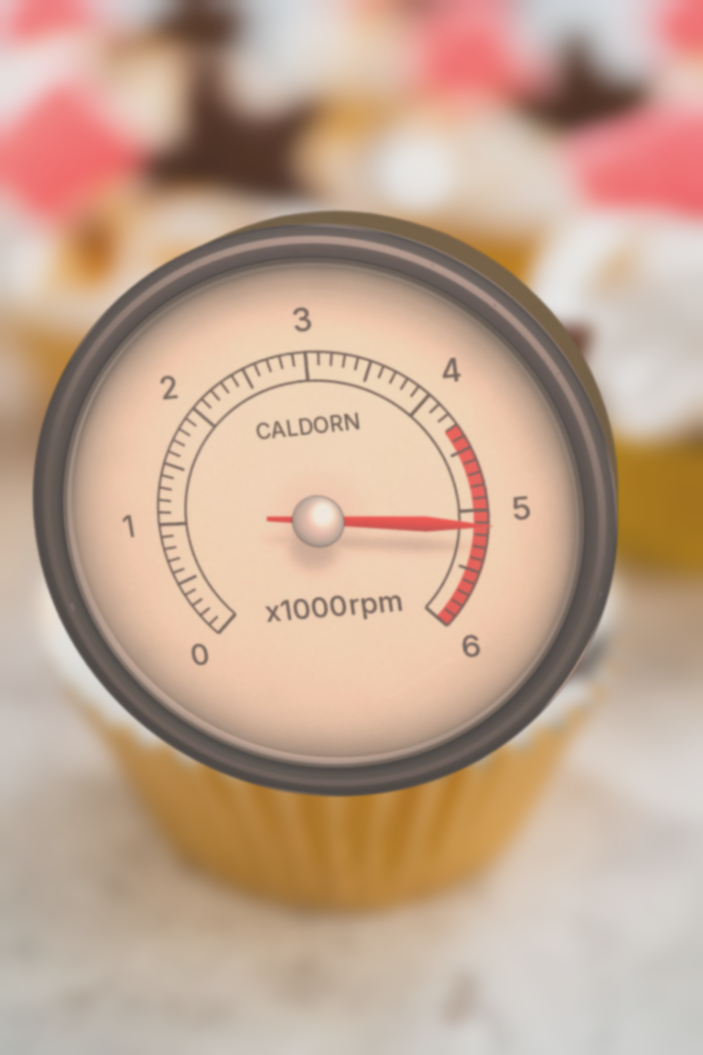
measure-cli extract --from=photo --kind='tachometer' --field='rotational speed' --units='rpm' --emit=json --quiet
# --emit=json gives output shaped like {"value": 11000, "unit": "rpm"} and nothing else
{"value": 5100, "unit": "rpm"}
